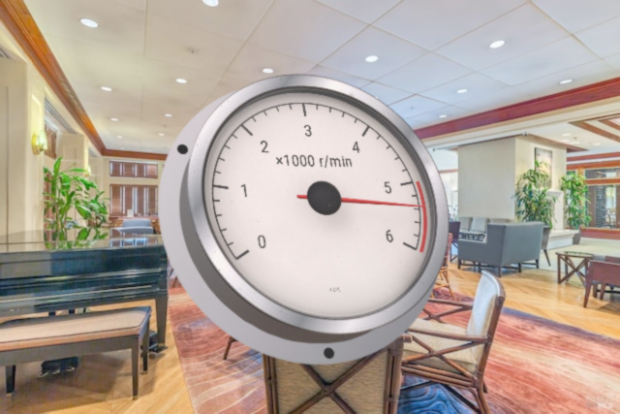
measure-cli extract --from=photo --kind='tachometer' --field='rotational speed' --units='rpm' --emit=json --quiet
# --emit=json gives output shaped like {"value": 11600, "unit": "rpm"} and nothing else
{"value": 5400, "unit": "rpm"}
